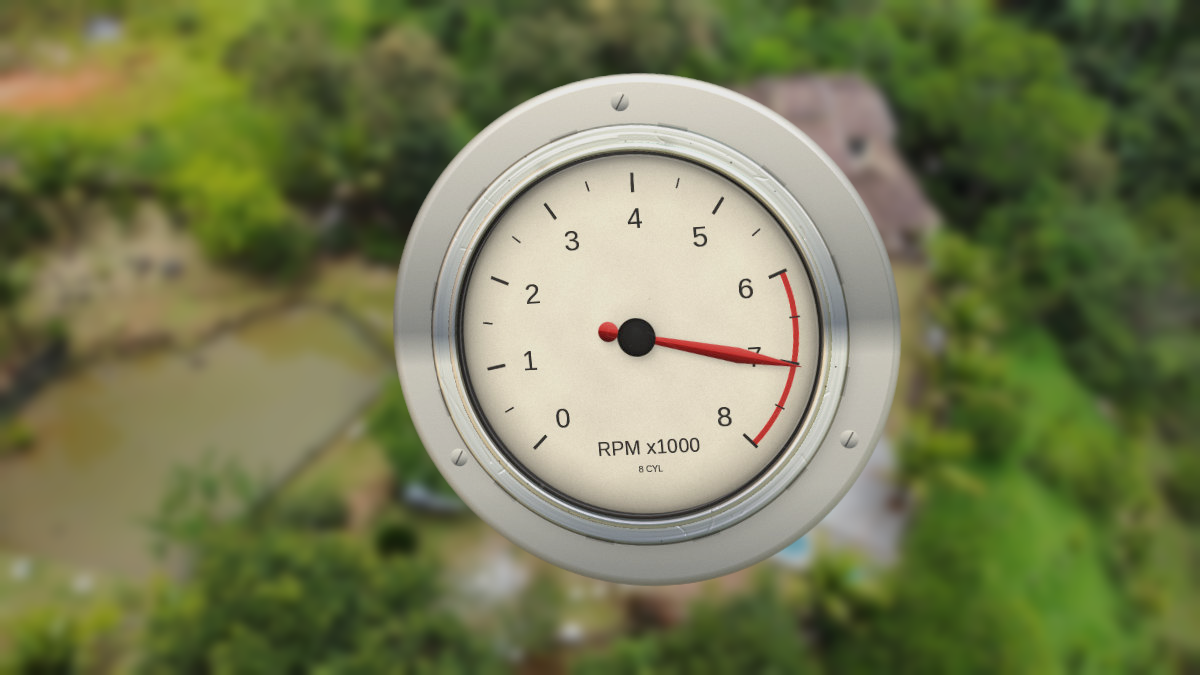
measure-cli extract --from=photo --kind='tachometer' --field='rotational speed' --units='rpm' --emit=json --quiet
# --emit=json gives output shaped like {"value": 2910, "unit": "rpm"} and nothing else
{"value": 7000, "unit": "rpm"}
